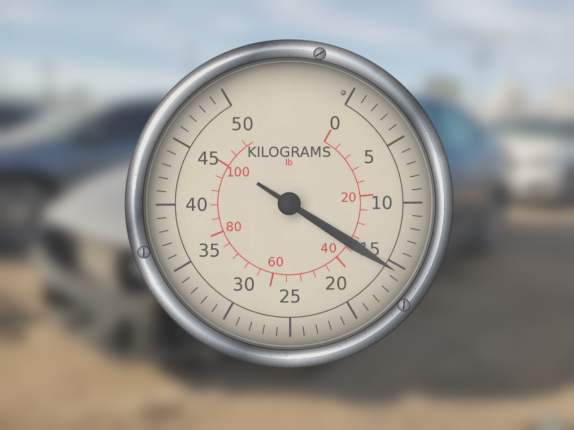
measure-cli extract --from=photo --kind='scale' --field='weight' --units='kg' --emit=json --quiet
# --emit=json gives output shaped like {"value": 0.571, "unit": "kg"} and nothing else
{"value": 15.5, "unit": "kg"}
